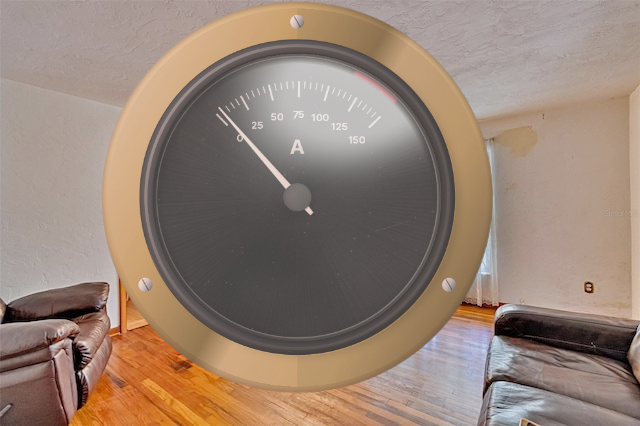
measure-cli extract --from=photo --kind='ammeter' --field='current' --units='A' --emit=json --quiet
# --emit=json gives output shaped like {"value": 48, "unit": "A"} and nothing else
{"value": 5, "unit": "A"}
